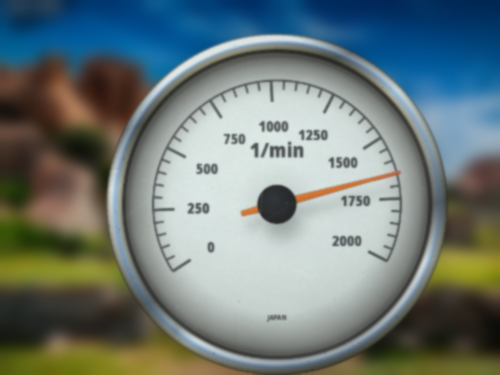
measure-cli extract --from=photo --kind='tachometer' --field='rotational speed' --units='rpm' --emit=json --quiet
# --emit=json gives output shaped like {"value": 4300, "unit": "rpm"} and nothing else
{"value": 1650, "unit": "rpm"}
